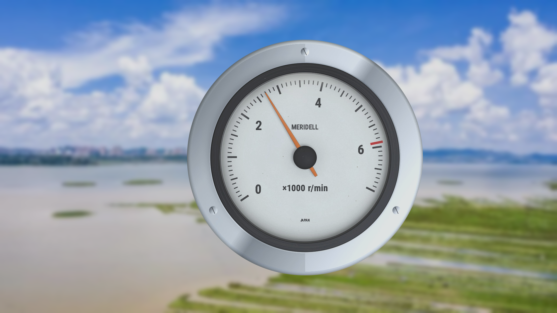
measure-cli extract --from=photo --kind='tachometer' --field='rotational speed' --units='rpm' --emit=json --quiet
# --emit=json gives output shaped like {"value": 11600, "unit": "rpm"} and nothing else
{"value": 2700, "unit": "rpm"}
